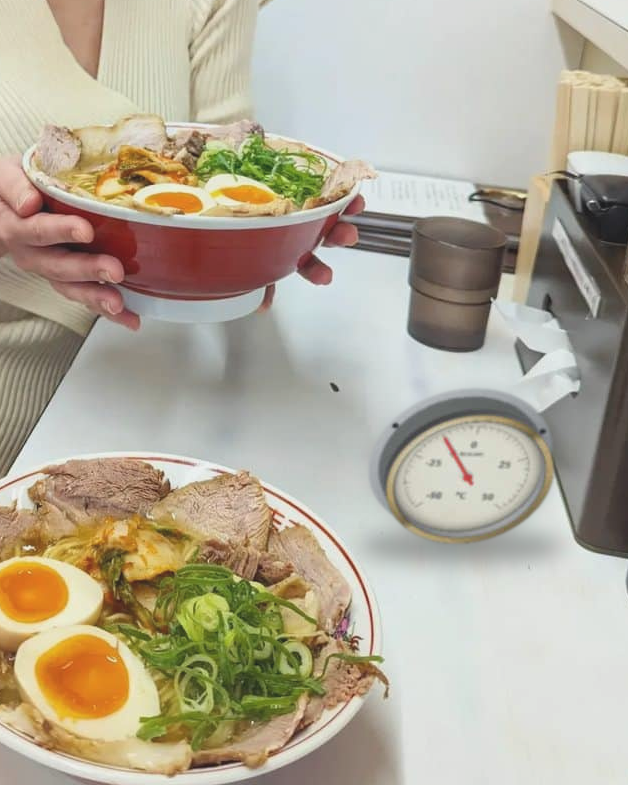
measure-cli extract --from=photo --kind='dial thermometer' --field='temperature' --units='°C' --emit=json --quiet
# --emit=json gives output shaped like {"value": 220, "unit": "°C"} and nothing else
{"value": -12.5, "unit": "°C"}
